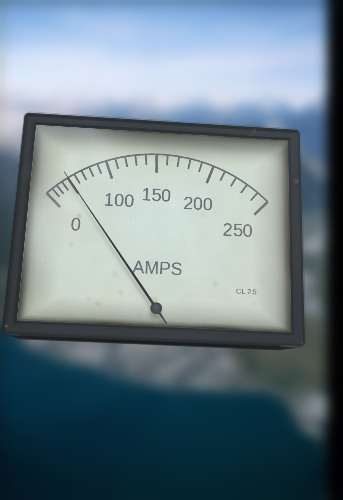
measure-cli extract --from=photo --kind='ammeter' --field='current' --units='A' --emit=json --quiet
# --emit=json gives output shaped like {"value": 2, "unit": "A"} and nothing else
{"value": 50, "unit": "A"}
